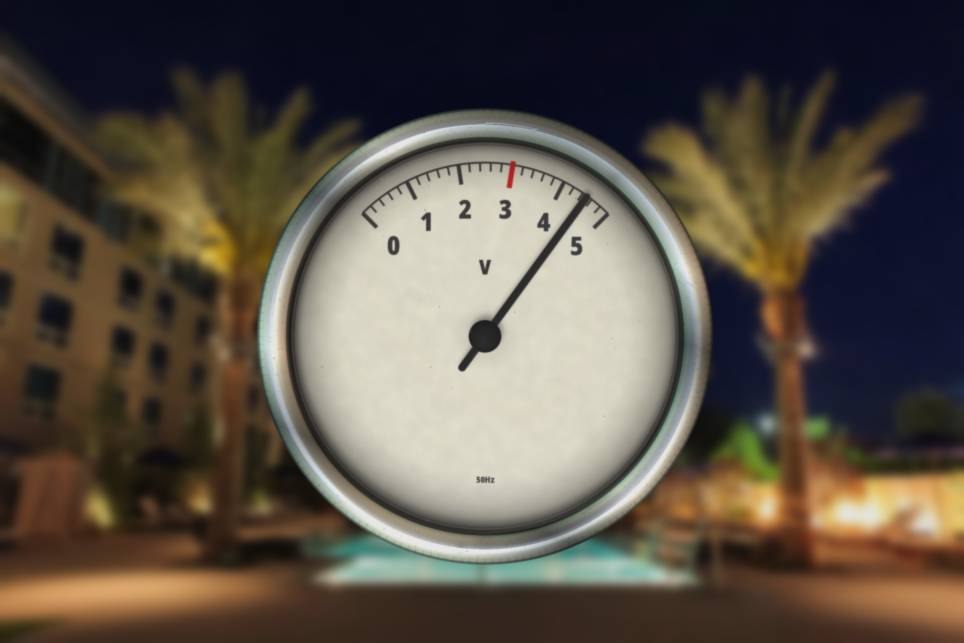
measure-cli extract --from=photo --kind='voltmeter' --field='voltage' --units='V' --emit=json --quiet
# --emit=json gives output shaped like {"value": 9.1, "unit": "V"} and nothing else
{"value": 4.5, "unit": "V"}
